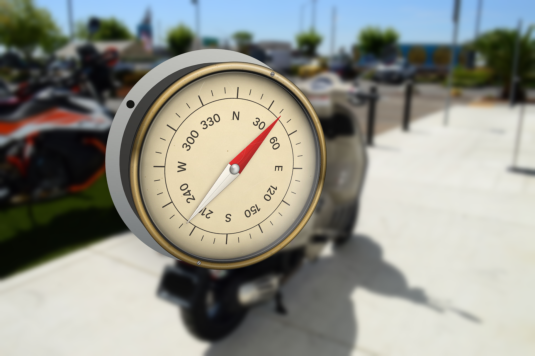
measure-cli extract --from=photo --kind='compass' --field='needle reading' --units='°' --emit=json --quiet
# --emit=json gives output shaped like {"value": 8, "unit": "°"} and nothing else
{"value": 40, "unit": "°"}
